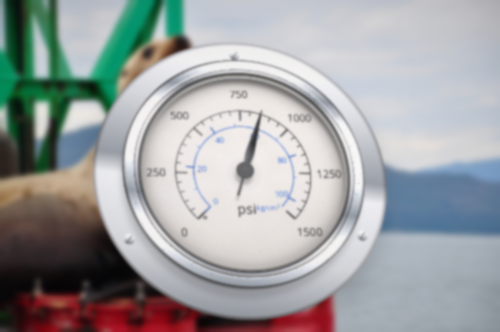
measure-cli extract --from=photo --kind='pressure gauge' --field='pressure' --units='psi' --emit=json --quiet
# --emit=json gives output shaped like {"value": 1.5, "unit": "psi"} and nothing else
{"value": 850, "unit": "psi"}
